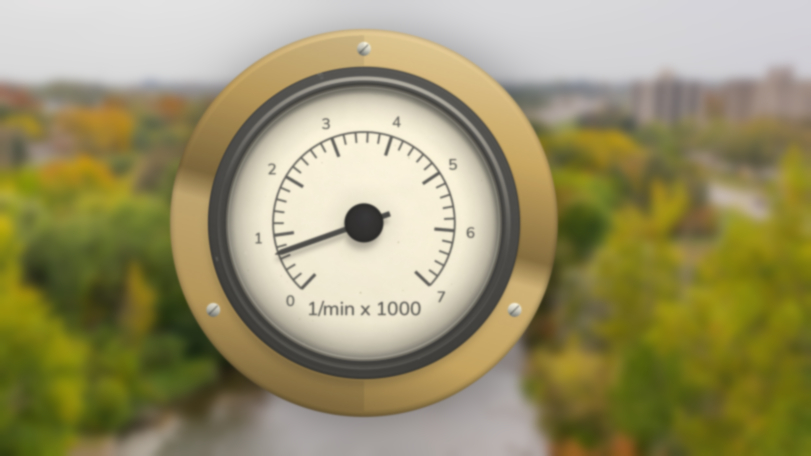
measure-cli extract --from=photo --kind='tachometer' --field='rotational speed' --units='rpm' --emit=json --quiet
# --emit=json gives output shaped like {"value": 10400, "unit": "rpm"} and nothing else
{"value": 700, "unit": "rpm"}
